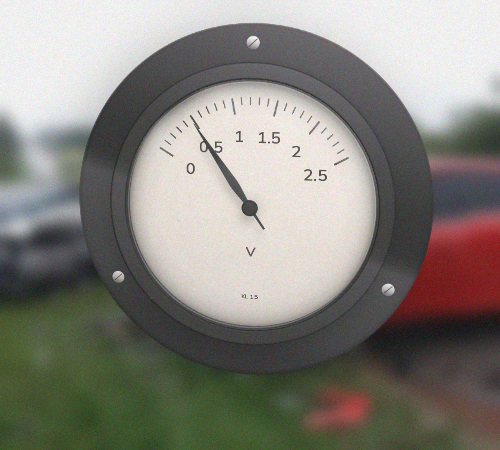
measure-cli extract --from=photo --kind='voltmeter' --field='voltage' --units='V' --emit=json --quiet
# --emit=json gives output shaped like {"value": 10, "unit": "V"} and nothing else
{"value": 0.5, "unit": "V"}
